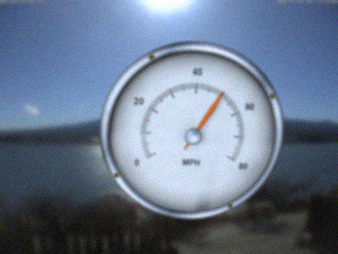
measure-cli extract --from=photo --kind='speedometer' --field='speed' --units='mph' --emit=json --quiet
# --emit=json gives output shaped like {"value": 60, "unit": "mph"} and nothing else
{"value": 50, "unit": "mph"}
